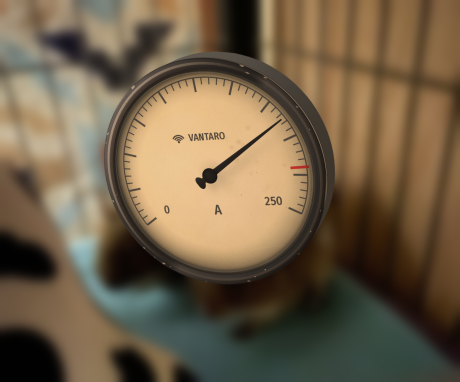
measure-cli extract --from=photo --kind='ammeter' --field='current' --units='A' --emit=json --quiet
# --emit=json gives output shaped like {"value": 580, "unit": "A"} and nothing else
{"value": 187.5, "unit": "A"}
